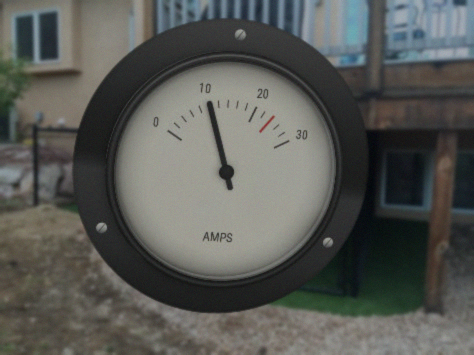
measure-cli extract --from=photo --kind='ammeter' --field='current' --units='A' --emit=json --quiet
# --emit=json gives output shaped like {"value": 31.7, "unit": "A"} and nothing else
{"value": 10, "unit": "A"}
